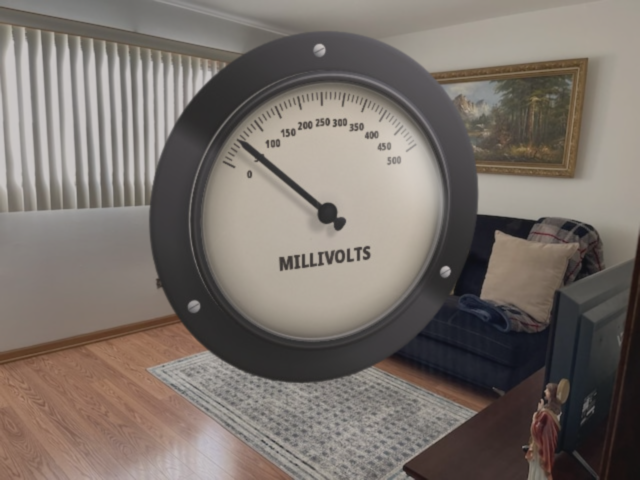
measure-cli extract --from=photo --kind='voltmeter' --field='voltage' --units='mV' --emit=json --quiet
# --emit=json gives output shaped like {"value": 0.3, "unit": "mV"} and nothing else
{"value": 50, "unit": "mV"}
